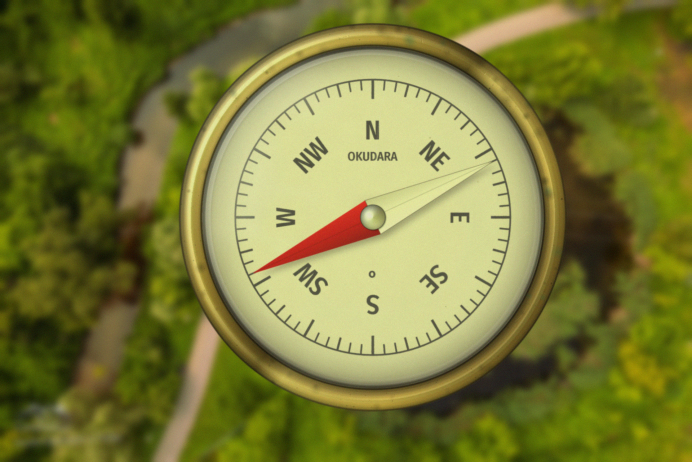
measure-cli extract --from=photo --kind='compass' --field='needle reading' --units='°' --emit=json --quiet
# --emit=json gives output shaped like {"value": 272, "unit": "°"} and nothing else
{"value": 245, "unit": "°"}
